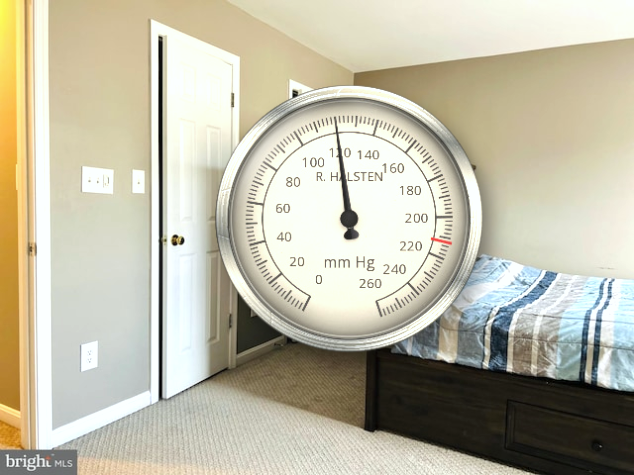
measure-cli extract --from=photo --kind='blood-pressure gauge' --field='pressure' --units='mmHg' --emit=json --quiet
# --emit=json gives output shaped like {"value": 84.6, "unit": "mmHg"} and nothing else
{"value": 120, "unit": "mmHg"}
